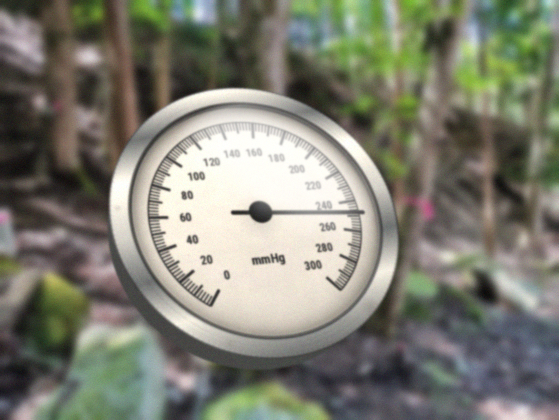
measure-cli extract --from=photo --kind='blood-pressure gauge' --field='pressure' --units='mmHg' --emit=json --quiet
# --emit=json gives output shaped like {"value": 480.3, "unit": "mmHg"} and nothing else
{"value": 250, "unit": "mmHg"}
